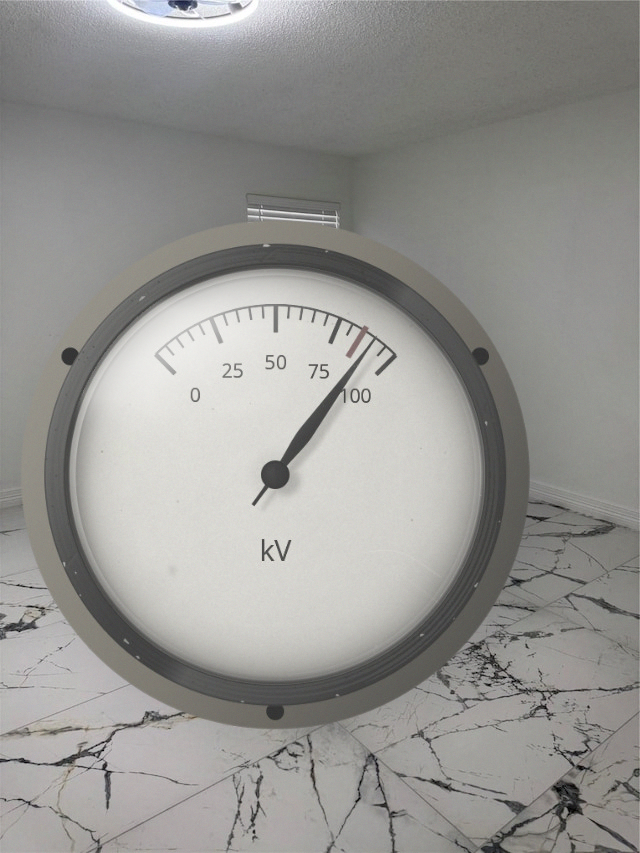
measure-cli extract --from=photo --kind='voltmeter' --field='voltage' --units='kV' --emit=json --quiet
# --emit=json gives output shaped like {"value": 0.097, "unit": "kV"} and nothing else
{"value": 90, "unit": "kV"}
